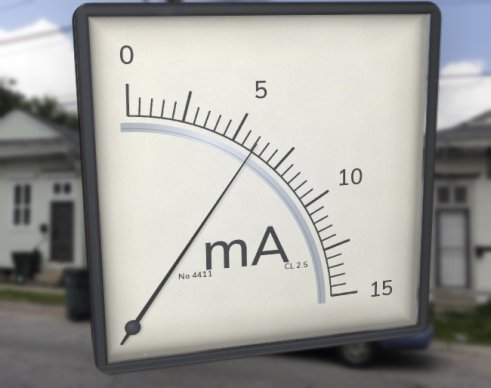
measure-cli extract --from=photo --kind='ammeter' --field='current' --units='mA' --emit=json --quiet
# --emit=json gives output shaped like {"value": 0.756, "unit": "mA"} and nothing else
{"value": 6, "unit": "mA"}
